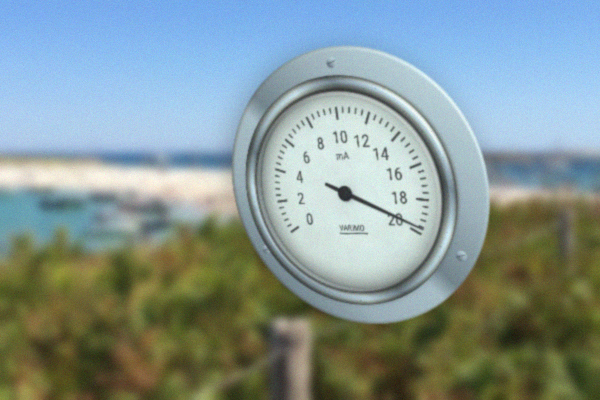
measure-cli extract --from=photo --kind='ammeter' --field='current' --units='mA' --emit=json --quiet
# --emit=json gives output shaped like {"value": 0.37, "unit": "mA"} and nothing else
{"value": 19.6, "unit": "mA"}
